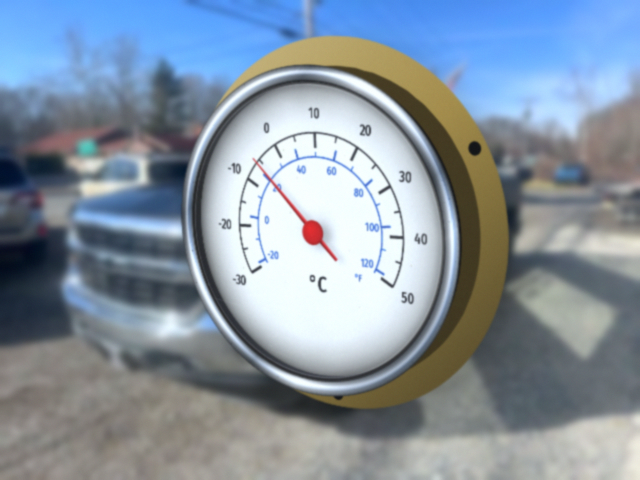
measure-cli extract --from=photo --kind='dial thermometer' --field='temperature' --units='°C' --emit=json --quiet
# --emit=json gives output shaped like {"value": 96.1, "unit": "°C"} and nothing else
{"value": -5, "unit": "°C"}
